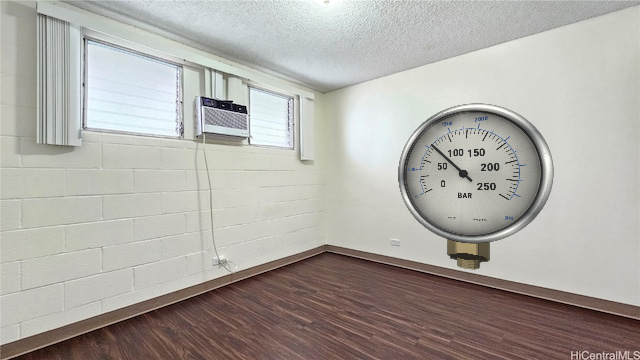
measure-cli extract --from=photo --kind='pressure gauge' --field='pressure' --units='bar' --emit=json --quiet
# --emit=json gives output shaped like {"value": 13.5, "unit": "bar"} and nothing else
{"value": 75, "unit": "bar"}
